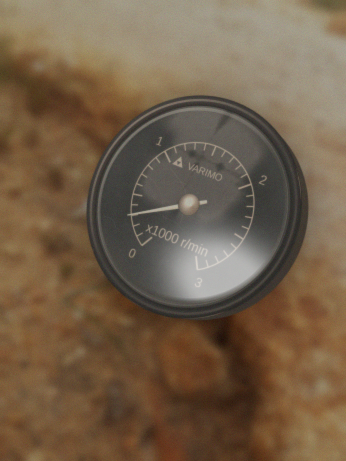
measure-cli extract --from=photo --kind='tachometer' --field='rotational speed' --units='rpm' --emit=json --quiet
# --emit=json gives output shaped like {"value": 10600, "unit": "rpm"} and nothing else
{"value": 300, "unit": "rpm"}
